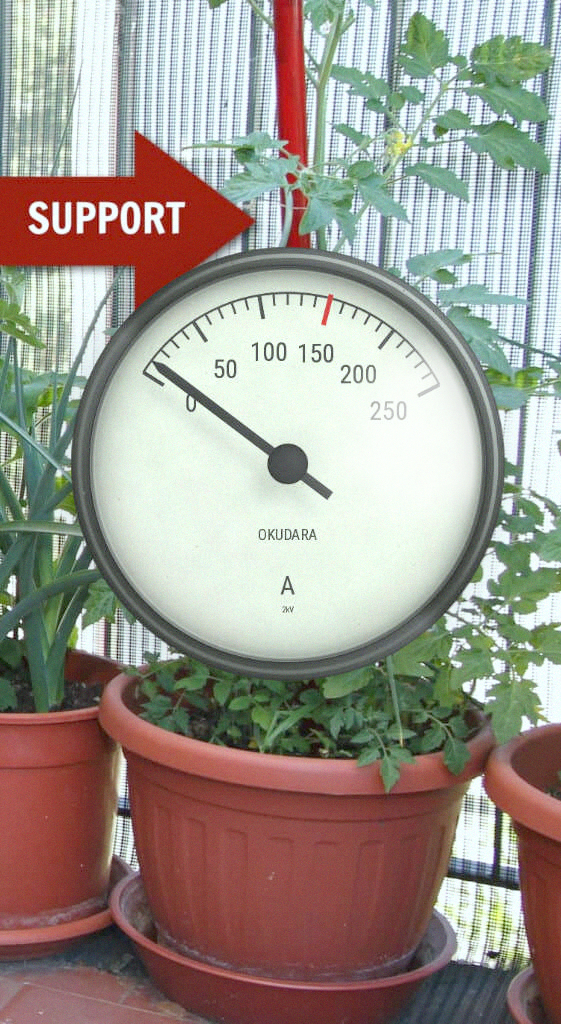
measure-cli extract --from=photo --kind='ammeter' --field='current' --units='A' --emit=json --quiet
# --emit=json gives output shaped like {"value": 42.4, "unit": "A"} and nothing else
{"value": 10, "unit": "A"}
